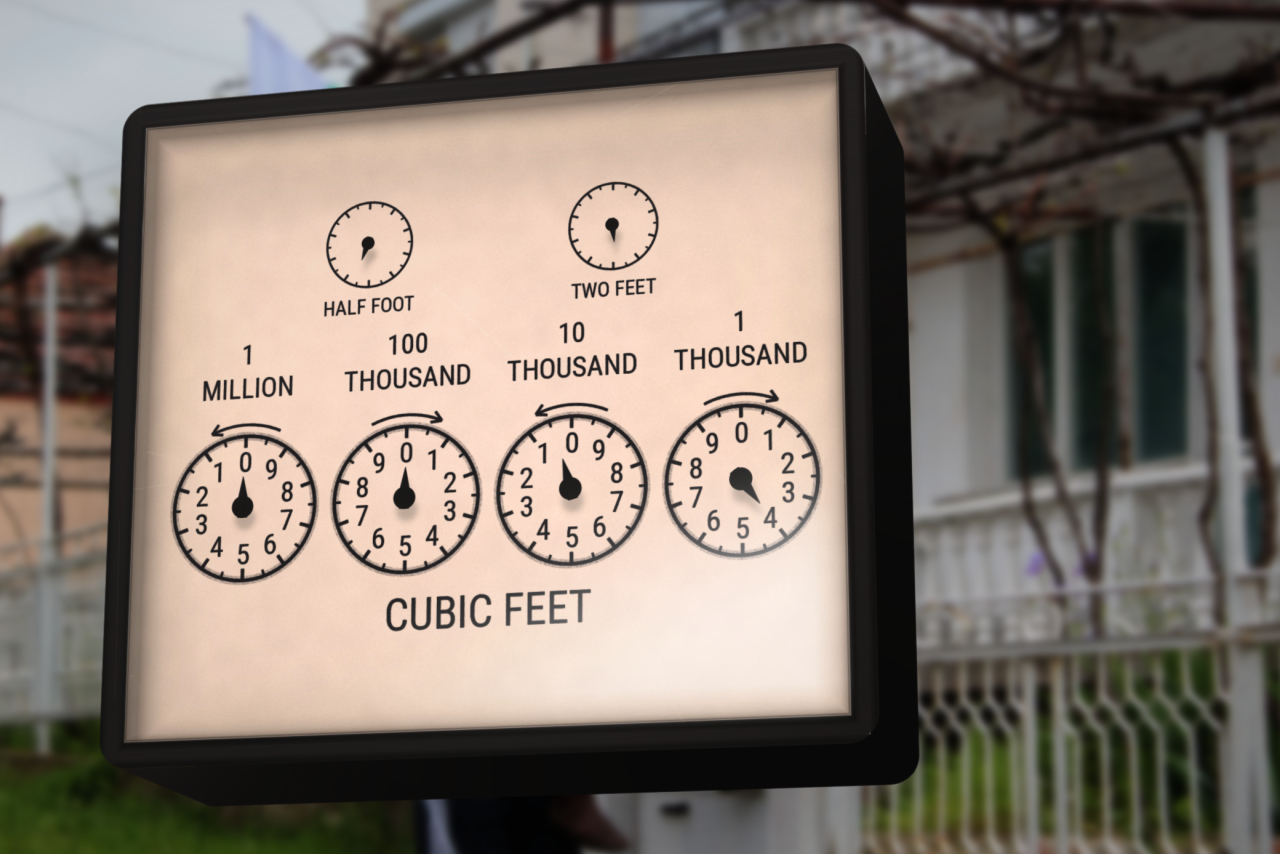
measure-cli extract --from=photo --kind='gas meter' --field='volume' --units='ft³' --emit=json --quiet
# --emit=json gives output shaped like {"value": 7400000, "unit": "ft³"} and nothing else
{"value": 400, "unit": "ft³"}
